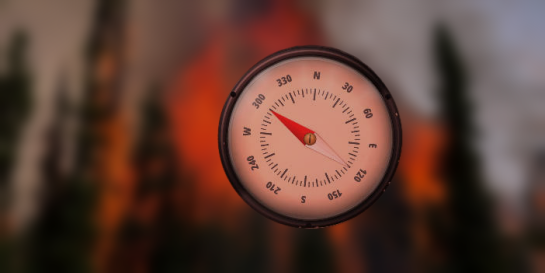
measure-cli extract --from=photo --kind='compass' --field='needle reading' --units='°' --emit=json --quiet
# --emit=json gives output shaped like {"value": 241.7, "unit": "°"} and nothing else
{"value": 300, "unit": "°"}
